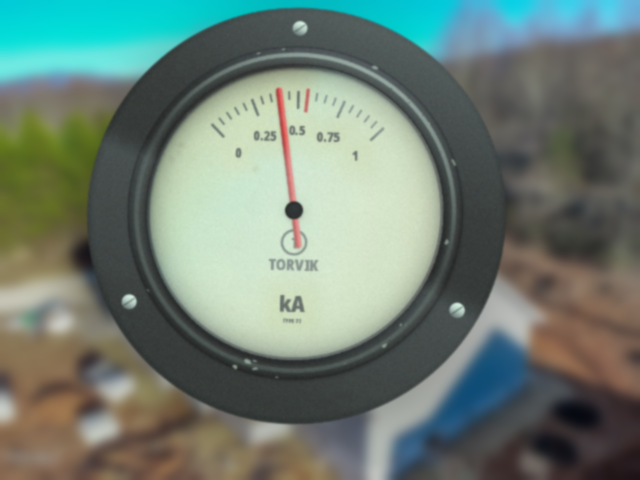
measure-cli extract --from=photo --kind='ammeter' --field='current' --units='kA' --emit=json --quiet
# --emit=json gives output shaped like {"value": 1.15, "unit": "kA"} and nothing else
{"value": 0.4, "unit": "kA"}
